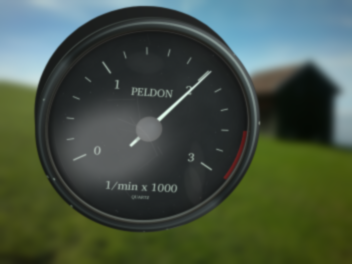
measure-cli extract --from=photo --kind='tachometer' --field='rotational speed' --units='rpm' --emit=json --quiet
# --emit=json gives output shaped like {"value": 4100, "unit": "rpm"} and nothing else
{"value": 2000, "unit": "rpm"}
